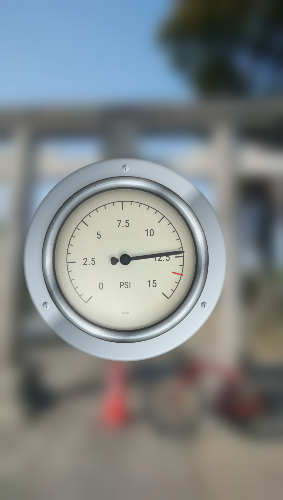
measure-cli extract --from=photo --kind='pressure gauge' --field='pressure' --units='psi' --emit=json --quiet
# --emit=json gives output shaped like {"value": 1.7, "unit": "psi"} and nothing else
{"value": 12.25, "unit": "psi"}
